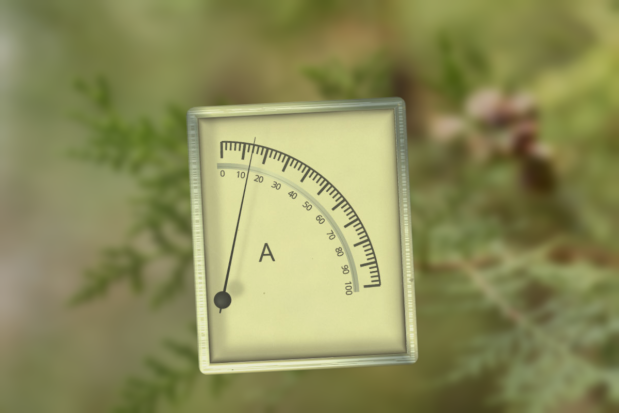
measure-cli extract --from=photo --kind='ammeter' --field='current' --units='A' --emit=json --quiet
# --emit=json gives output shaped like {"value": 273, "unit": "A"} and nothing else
{"value": 14, "unit": "A"}
